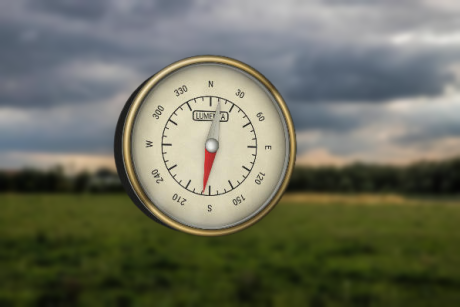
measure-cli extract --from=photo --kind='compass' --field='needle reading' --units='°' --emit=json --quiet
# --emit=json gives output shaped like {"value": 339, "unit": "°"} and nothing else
{"value": 190, "unit": "°"}
